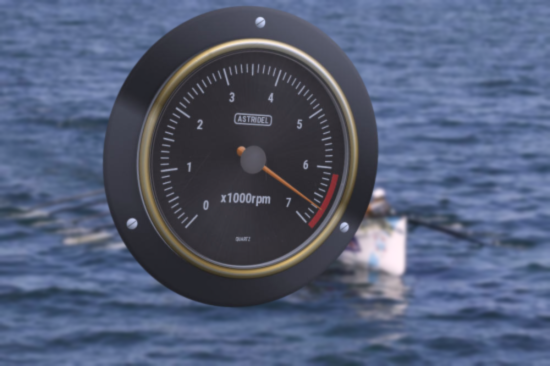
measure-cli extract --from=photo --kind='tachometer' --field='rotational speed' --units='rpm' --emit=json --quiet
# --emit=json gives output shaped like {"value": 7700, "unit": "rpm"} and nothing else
{"value": 6700, "unit": "rpm"}
